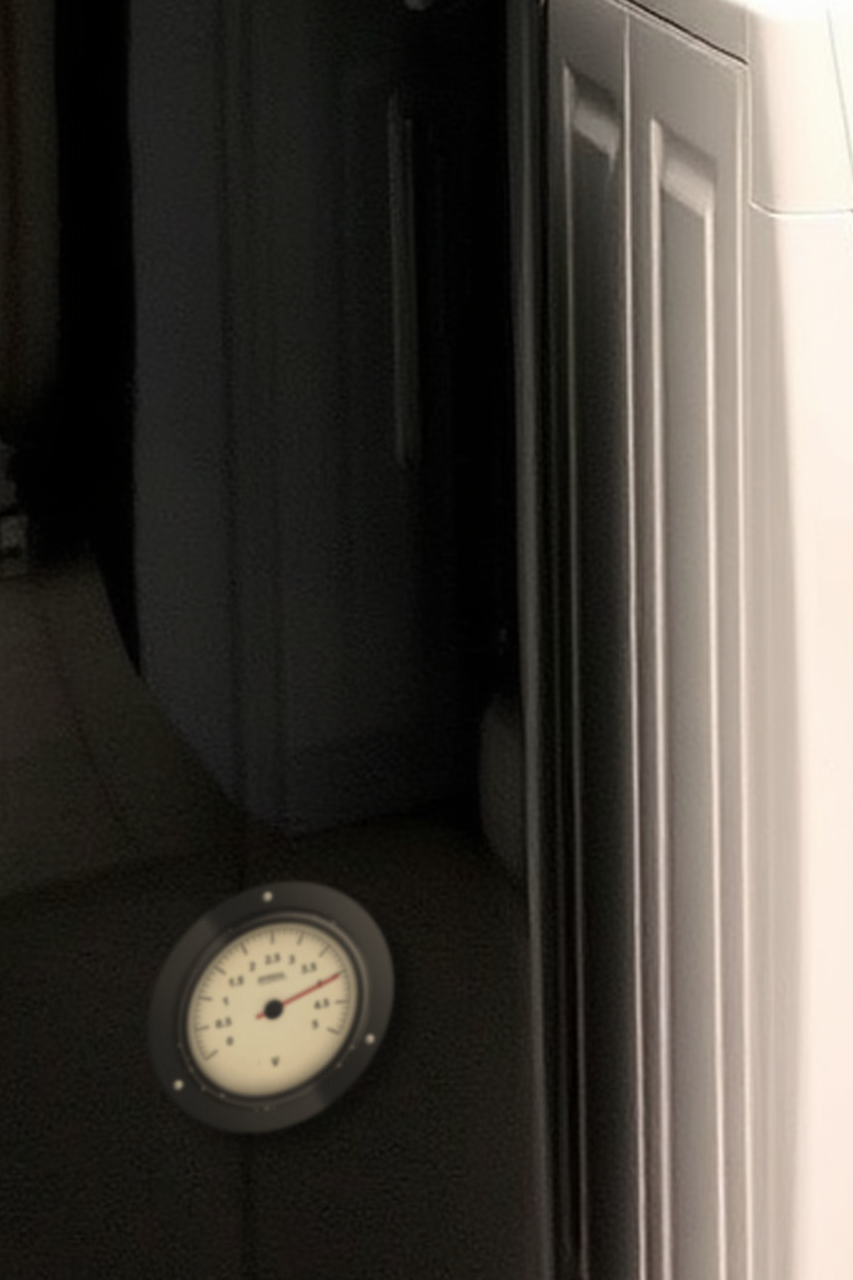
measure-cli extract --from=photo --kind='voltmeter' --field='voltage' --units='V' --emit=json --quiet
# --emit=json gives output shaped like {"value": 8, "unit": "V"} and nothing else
{"value": 4, "unit": "V"}
